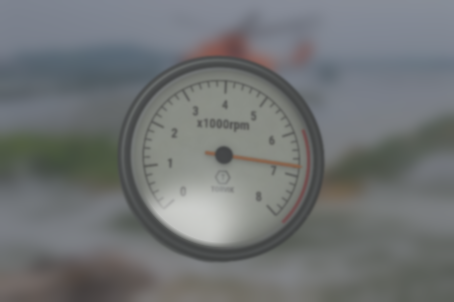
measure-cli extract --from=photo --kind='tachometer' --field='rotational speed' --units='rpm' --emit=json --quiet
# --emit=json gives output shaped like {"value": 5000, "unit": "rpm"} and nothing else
{"value": 6800, "unit": "rpm"}
